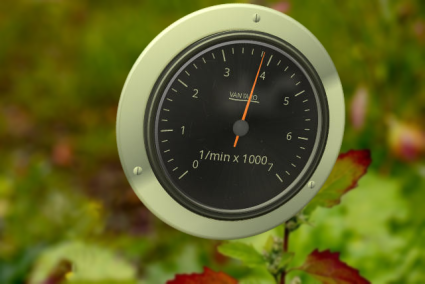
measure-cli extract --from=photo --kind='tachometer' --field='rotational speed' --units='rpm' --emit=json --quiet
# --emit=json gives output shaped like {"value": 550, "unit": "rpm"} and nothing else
{"value": 3800, "unit": "rpm"}
